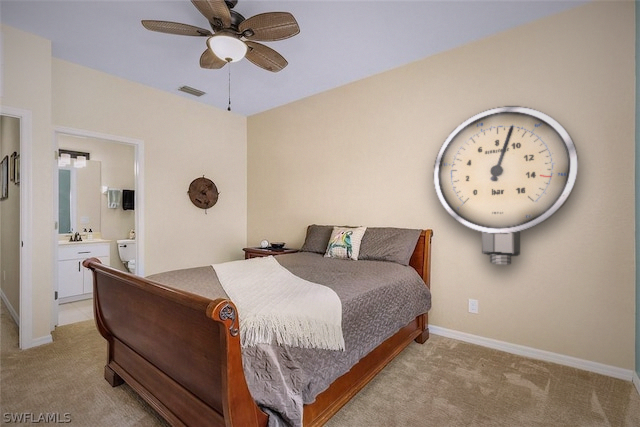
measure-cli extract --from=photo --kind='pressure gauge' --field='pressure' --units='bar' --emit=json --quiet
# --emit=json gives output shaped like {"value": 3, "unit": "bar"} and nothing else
{"value": 9, "unit": "bar"}
